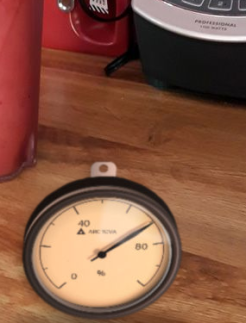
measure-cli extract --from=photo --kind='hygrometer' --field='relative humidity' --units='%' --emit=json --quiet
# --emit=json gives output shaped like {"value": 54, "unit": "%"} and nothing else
{"value": 70, "unit": "%"}
